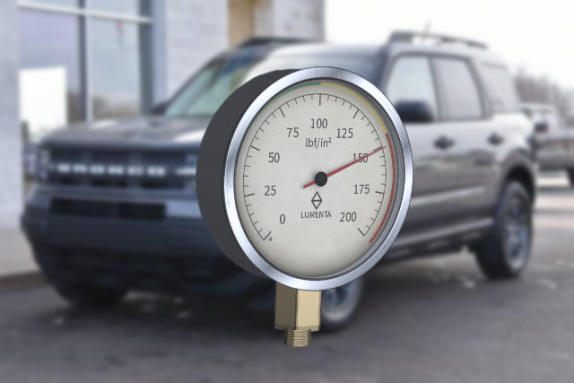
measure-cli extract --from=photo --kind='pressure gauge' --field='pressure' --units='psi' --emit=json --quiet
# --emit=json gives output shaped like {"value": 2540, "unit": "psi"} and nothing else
{"value": 150, "unit": "psi"}
